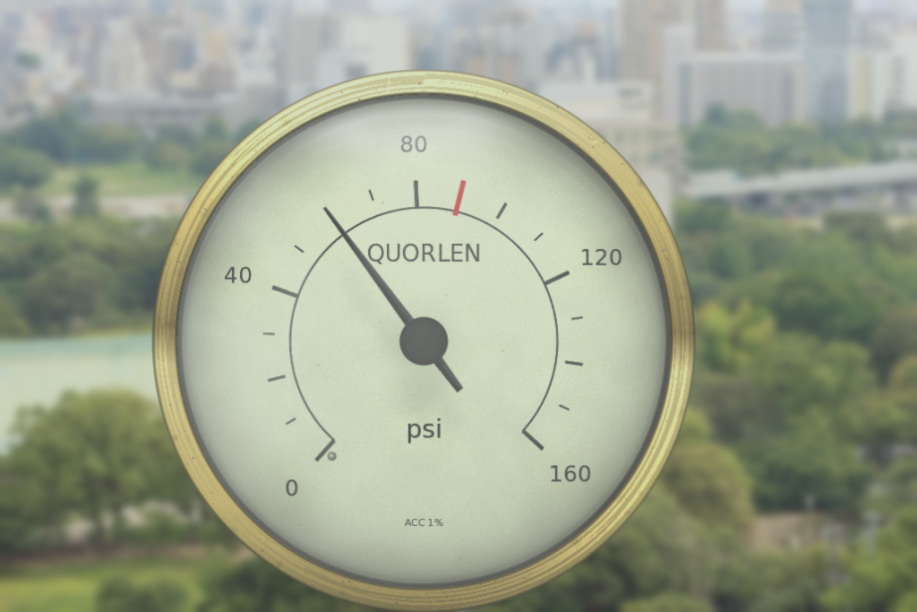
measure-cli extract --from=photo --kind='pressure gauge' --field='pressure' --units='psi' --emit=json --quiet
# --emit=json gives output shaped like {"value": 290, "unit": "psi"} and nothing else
{"value": 60, "unit": "psi"}
